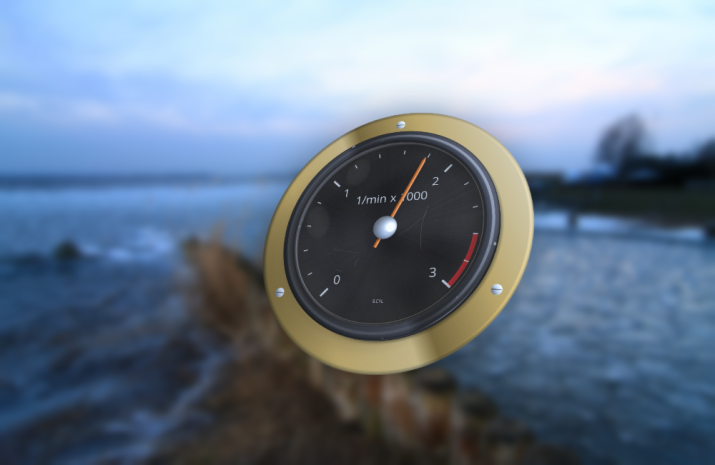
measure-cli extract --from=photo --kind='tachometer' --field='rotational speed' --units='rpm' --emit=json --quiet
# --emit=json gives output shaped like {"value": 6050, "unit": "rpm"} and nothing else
{"value": 1800, "unit": "rpm"}
